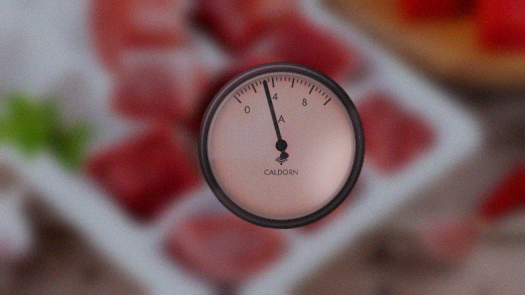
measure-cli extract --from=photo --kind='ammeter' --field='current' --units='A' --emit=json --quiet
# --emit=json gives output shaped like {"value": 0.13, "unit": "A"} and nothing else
{"value": 3.2, "unit": "A"}
